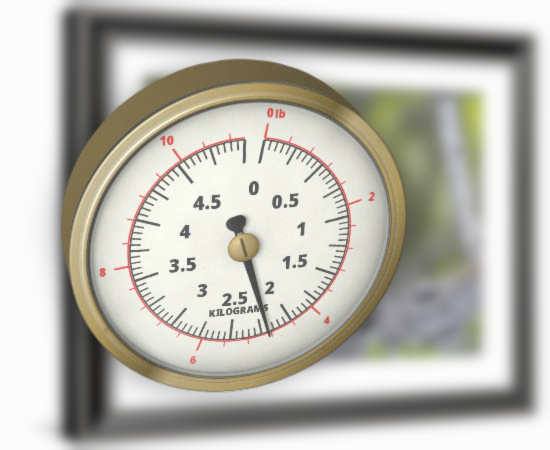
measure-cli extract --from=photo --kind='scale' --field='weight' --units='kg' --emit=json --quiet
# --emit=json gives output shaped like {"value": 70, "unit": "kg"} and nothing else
{"value": 2.2, "unit": "kg"}
